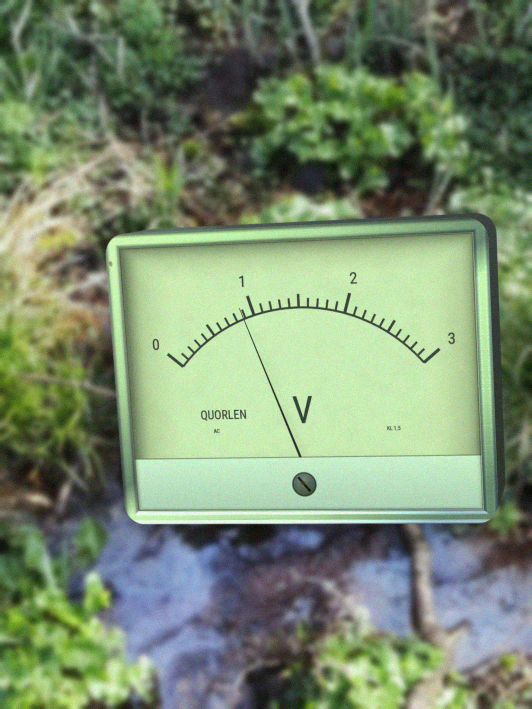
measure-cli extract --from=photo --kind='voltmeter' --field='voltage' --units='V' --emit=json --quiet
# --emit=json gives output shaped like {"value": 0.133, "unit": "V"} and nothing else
{"value": 0.9, "unit": "V"}
